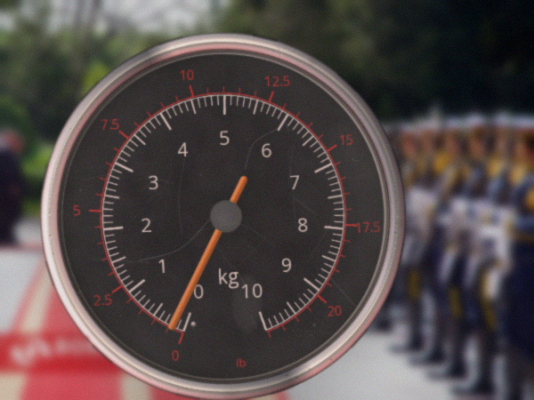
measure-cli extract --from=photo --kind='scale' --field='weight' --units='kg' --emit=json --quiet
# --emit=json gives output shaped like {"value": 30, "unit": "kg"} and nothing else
{"value": 0.2, "unit": "kg"}
